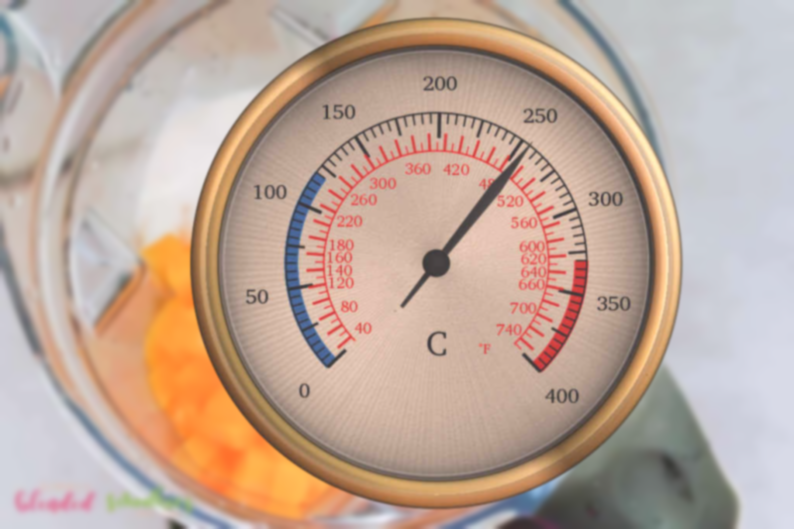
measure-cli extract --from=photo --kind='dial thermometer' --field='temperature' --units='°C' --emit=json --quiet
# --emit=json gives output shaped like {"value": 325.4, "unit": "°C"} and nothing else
{"value": 255, "unit": "°C"}
